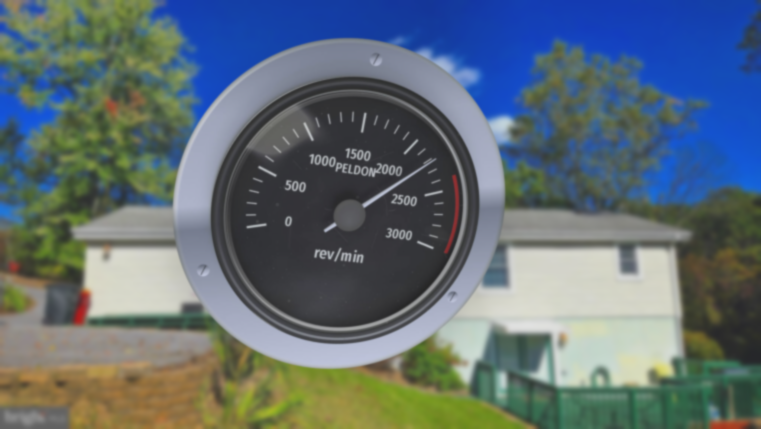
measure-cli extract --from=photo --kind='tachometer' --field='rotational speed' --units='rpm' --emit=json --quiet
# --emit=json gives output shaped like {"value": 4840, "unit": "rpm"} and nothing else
{"value": 2200, "unit": "rpm"}
